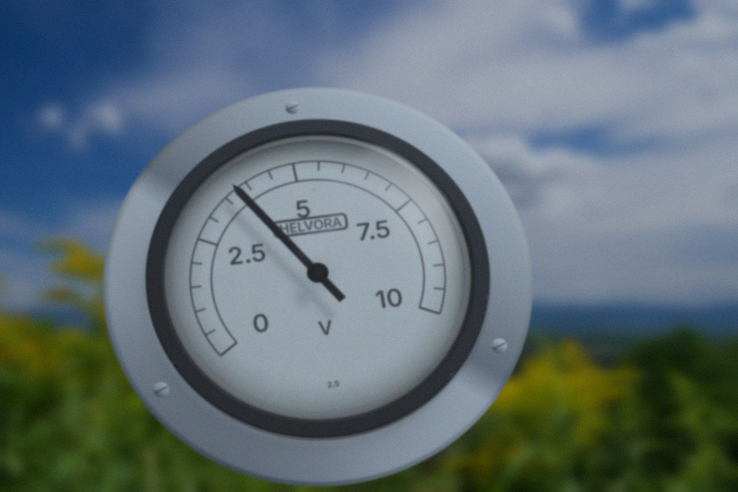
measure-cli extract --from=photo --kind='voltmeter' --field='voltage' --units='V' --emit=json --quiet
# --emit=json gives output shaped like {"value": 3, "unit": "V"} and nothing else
{"value": 3.75, "unit": "V"}
